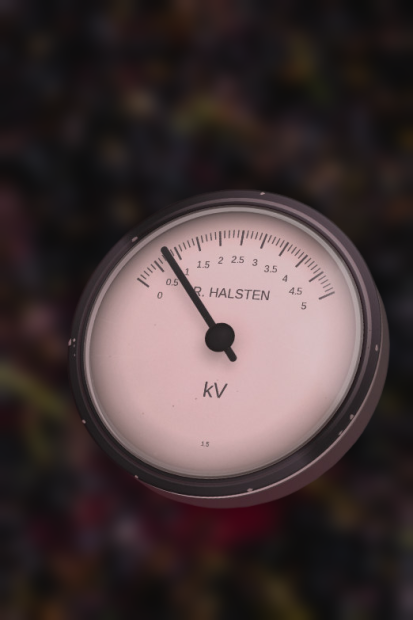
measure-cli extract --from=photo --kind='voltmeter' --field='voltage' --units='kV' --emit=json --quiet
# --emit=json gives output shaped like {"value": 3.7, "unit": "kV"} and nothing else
{"value": 0.8, "unit": "kV"}
